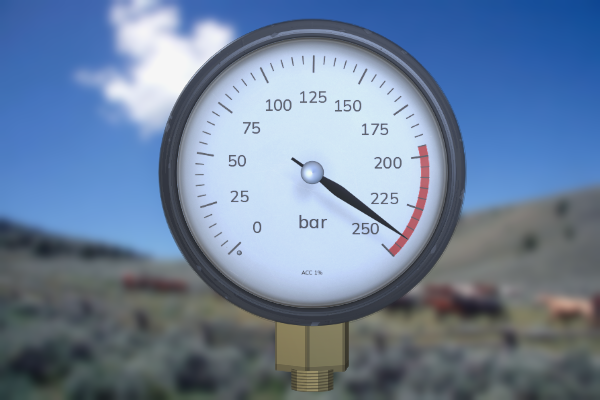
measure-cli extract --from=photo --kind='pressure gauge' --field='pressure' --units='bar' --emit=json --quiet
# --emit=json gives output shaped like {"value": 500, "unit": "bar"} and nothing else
{"value": 240, "unit": "bar"}
